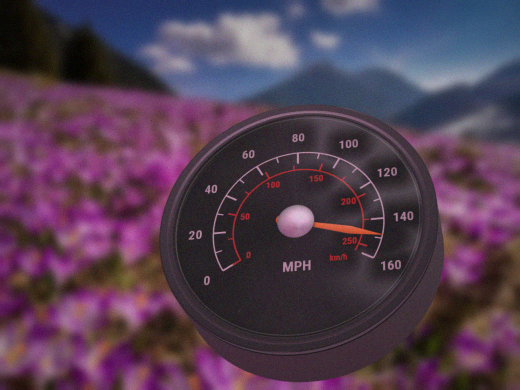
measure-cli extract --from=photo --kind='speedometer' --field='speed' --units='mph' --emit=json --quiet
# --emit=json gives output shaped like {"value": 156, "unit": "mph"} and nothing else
{"value": 150, "unit": "mph"}
